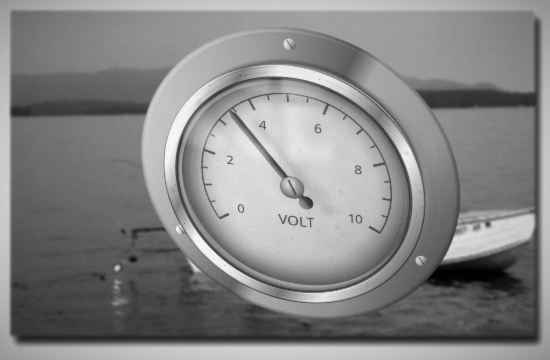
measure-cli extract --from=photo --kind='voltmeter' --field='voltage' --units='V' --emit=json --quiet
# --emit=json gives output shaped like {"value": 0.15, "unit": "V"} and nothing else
{"value": 3.5, "unit": "V"}
